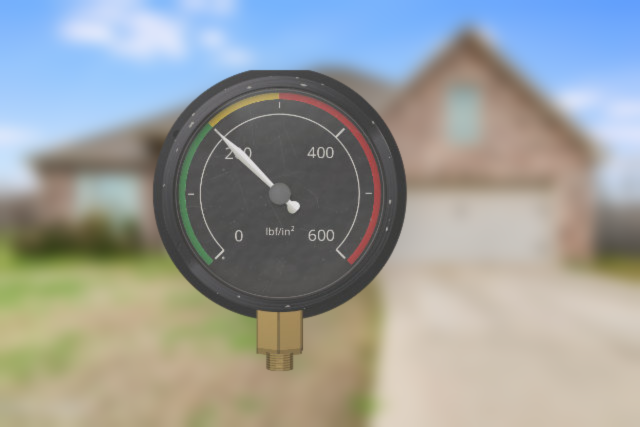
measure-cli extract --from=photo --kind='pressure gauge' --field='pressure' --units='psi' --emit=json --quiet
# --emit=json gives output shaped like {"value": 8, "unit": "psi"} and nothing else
{"value": 200, "unit": "psi"}
